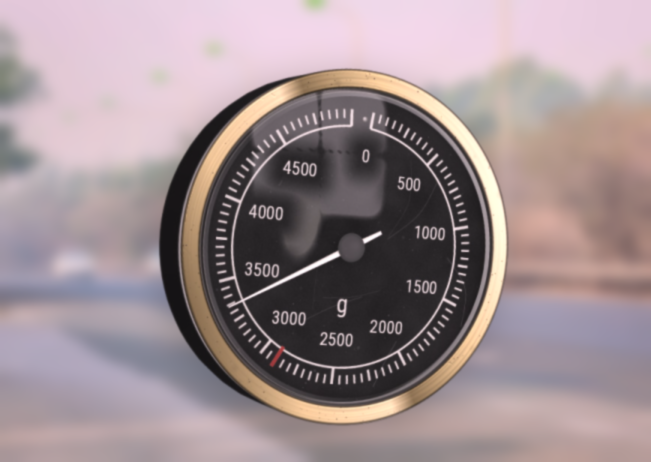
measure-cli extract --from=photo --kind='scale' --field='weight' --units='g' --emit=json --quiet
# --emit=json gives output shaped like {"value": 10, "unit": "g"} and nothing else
{"value": 3350, "unit": "g"}
